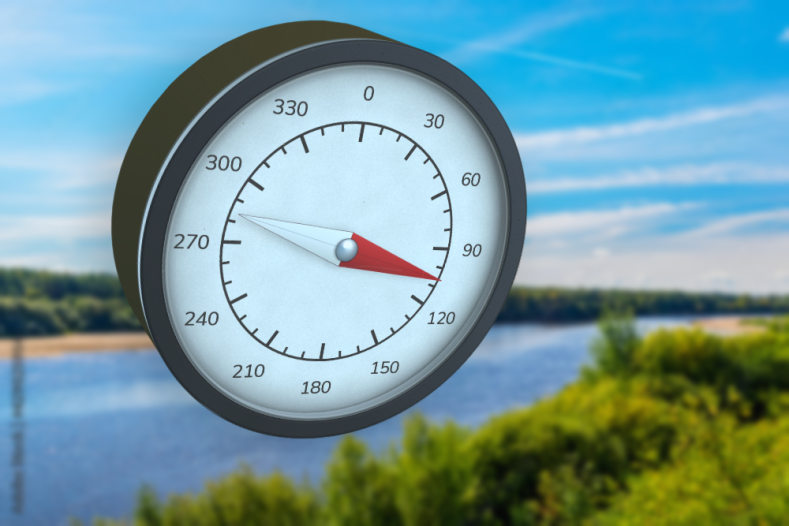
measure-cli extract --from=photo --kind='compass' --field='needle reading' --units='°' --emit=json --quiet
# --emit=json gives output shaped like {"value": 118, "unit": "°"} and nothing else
{"value": 105, "unit": "°"}
